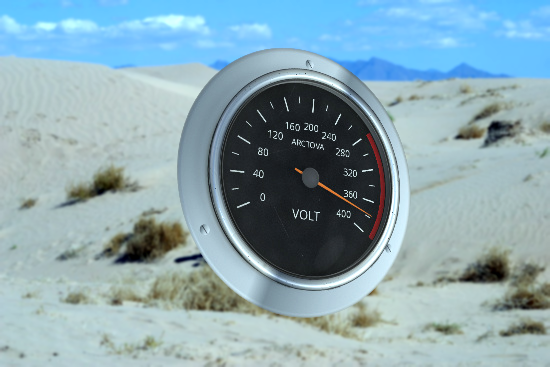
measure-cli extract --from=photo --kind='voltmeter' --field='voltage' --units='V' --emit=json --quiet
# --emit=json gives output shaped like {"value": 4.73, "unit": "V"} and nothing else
{"value": 380, "unit": "V"}
